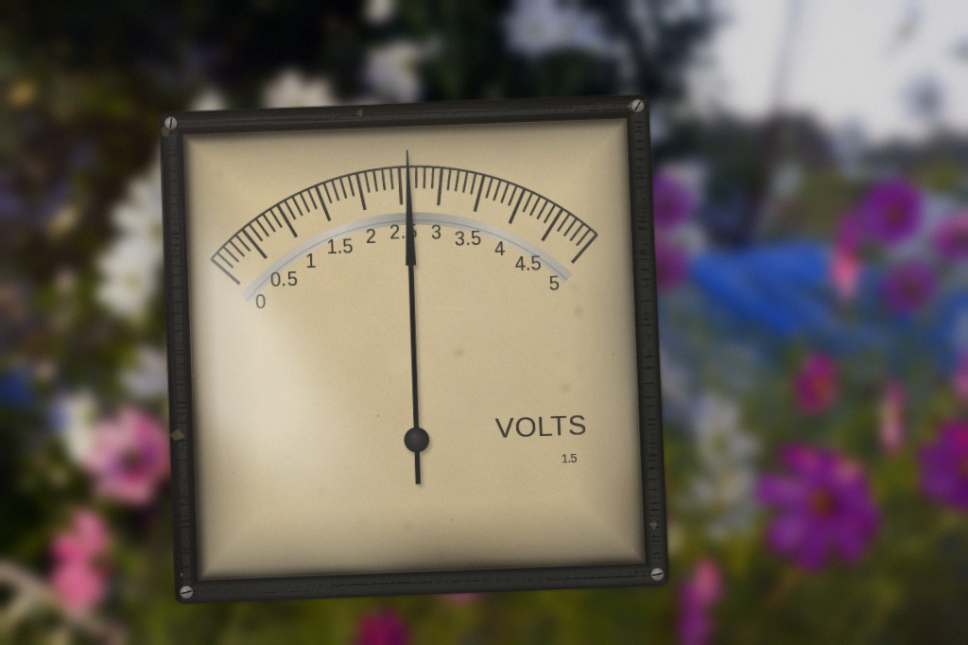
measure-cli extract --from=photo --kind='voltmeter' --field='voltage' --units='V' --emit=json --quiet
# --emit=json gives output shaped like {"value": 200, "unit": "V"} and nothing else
{"value": 2.6, "unit": "V"}
